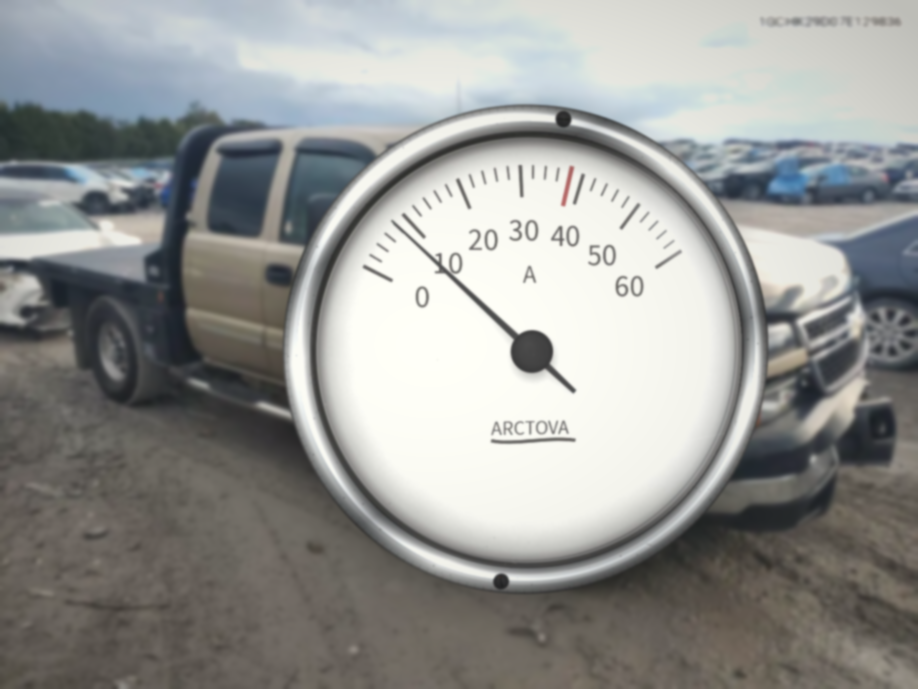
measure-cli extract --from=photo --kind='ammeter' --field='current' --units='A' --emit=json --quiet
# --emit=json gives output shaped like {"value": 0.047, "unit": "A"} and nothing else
{"value": 8, "unit": "A"}
